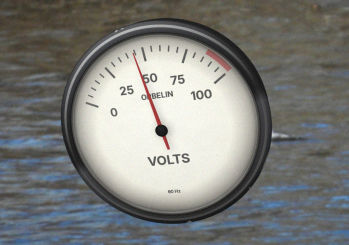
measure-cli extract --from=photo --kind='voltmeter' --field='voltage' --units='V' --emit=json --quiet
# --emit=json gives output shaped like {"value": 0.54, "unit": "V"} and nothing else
{"value": 45, "unit": "V"}
